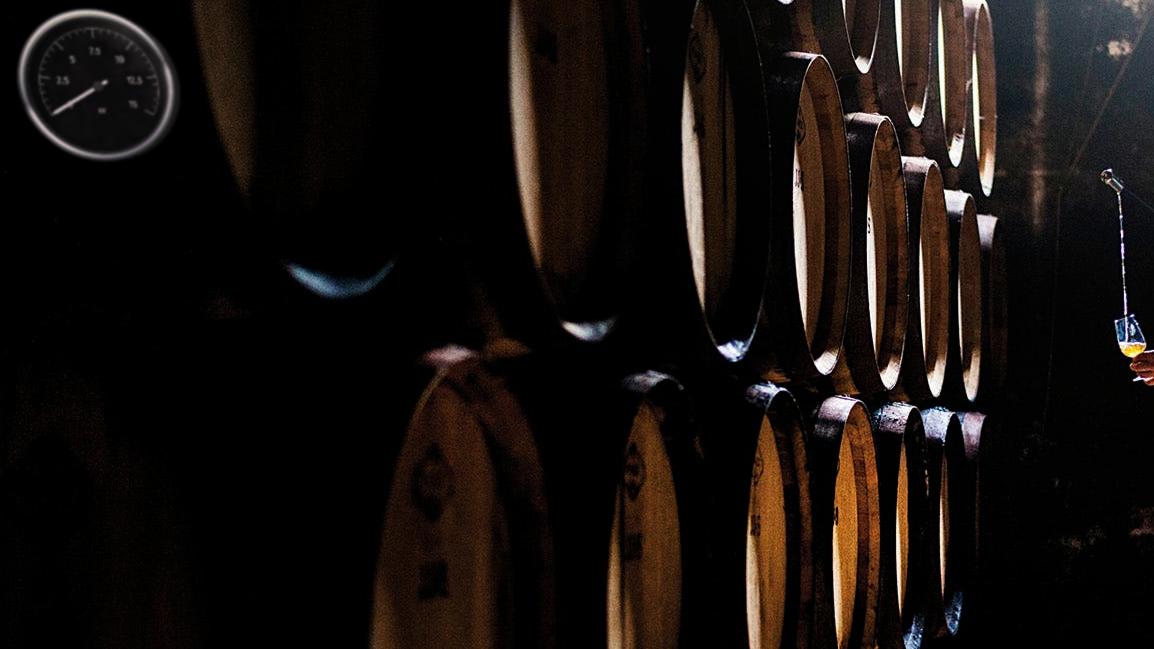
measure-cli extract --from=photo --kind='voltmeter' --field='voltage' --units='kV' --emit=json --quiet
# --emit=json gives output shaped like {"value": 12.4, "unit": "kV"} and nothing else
{"value": 0, "unit": "kV"}
